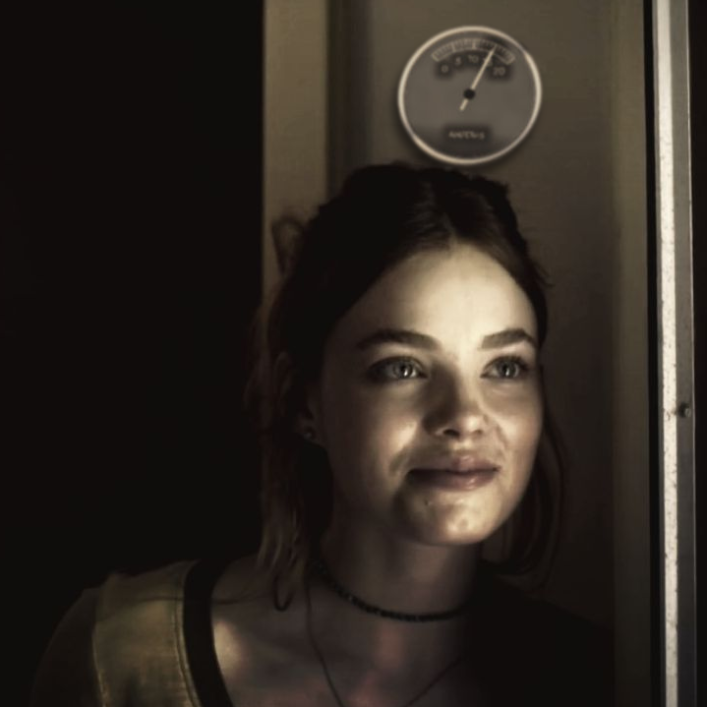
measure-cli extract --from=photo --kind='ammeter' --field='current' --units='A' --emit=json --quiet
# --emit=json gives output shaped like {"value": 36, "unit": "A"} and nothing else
{"value": 15, "unit": "A"}
